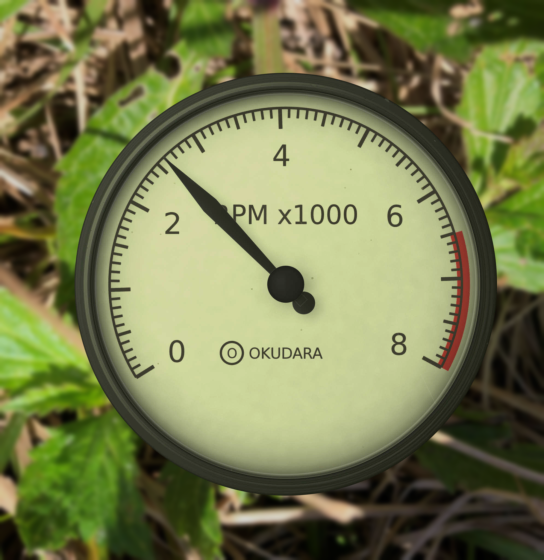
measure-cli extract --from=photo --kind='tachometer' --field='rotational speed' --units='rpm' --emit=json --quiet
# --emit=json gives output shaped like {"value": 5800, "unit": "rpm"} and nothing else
{"value": 2600, "unit": "rpm"}
